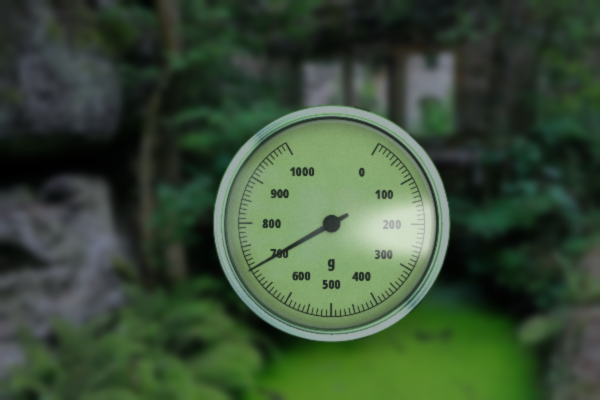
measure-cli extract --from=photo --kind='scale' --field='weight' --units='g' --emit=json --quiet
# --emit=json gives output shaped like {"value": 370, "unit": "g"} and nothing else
{"value": 700, "unit": "g"}
